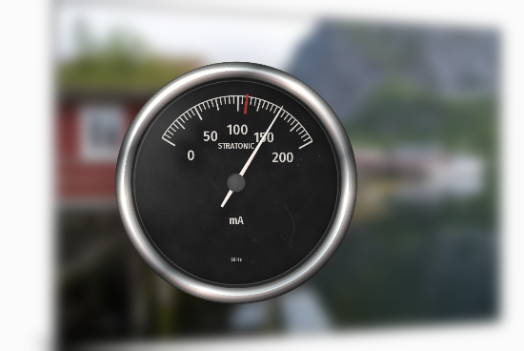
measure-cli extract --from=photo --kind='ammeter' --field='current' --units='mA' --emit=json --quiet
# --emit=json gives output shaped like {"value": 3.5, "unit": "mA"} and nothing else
{"value": 150, "unit": "mA"}
